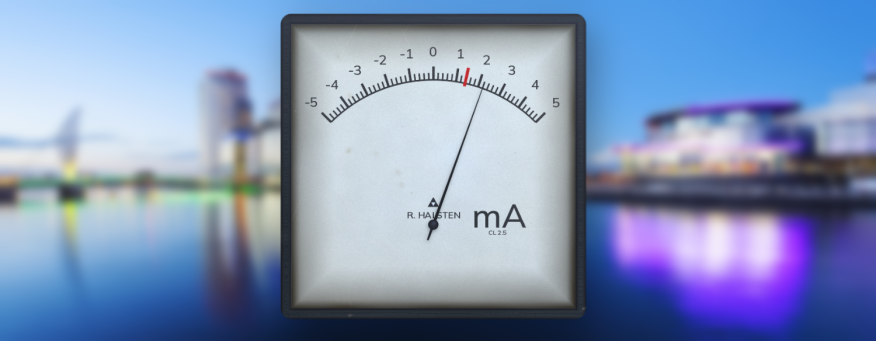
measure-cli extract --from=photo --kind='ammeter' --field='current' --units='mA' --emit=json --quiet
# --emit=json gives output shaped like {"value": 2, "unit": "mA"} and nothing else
{"value": 2.2, "unit": "mA"}
